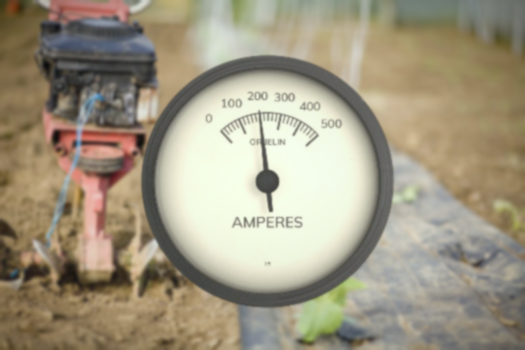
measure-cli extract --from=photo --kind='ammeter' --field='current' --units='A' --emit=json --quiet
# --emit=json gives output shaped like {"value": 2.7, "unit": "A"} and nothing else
{"value": 200, "unit": "A"}
